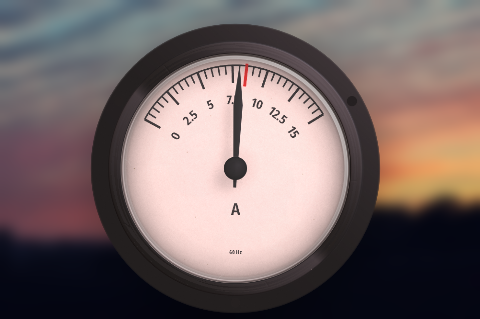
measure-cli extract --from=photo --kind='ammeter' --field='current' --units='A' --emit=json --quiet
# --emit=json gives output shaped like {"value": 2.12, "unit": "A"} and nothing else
{"value": 8, "unit": "A"}
